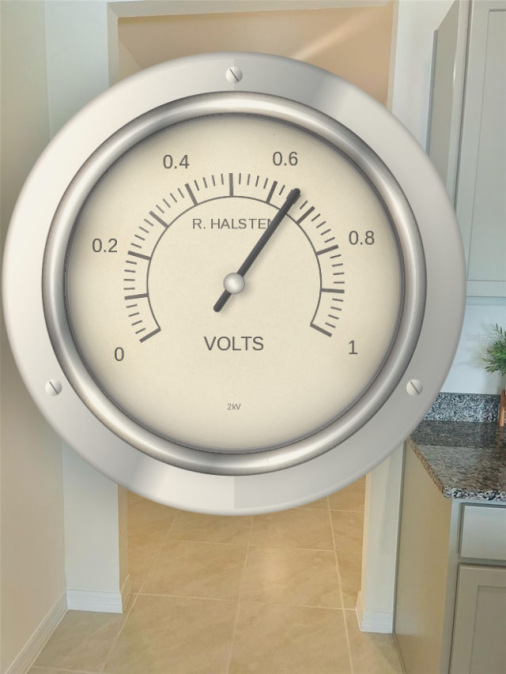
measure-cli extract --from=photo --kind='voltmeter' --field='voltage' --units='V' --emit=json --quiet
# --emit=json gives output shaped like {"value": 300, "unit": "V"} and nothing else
{"value": 0.65, "unit": "V"}
